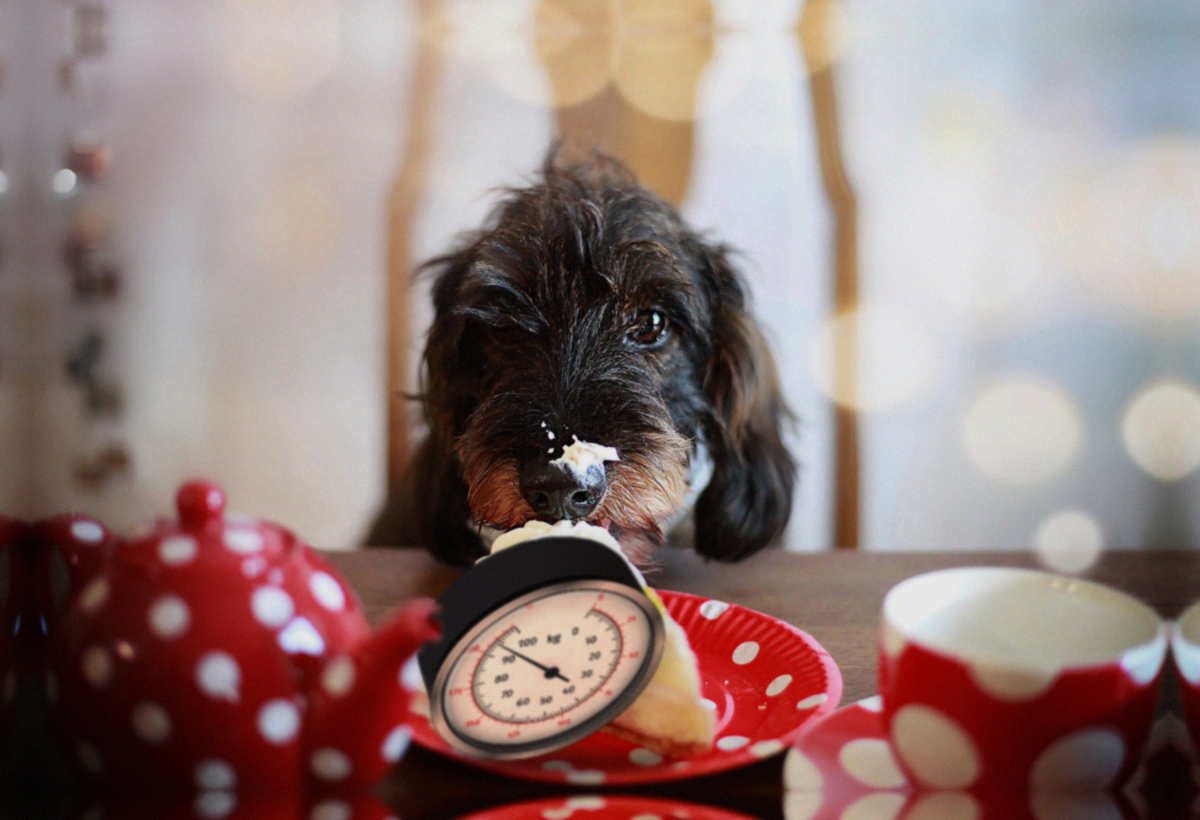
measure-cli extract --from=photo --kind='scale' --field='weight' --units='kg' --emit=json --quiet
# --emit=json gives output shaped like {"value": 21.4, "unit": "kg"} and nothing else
{"value": 95, "unit": "kg"}
